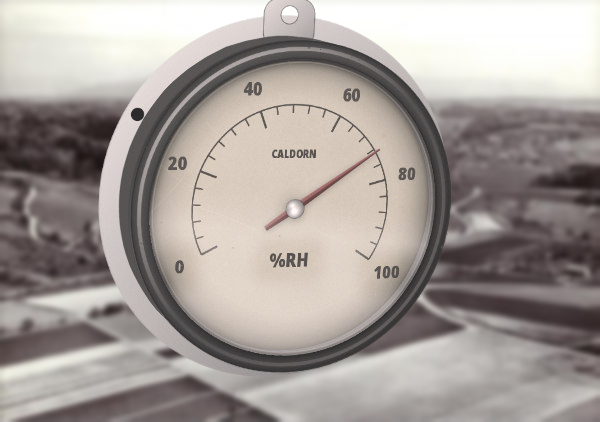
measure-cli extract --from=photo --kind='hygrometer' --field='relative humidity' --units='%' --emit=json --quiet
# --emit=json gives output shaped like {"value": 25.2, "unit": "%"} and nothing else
{"value": 72, "unit": "%"}
